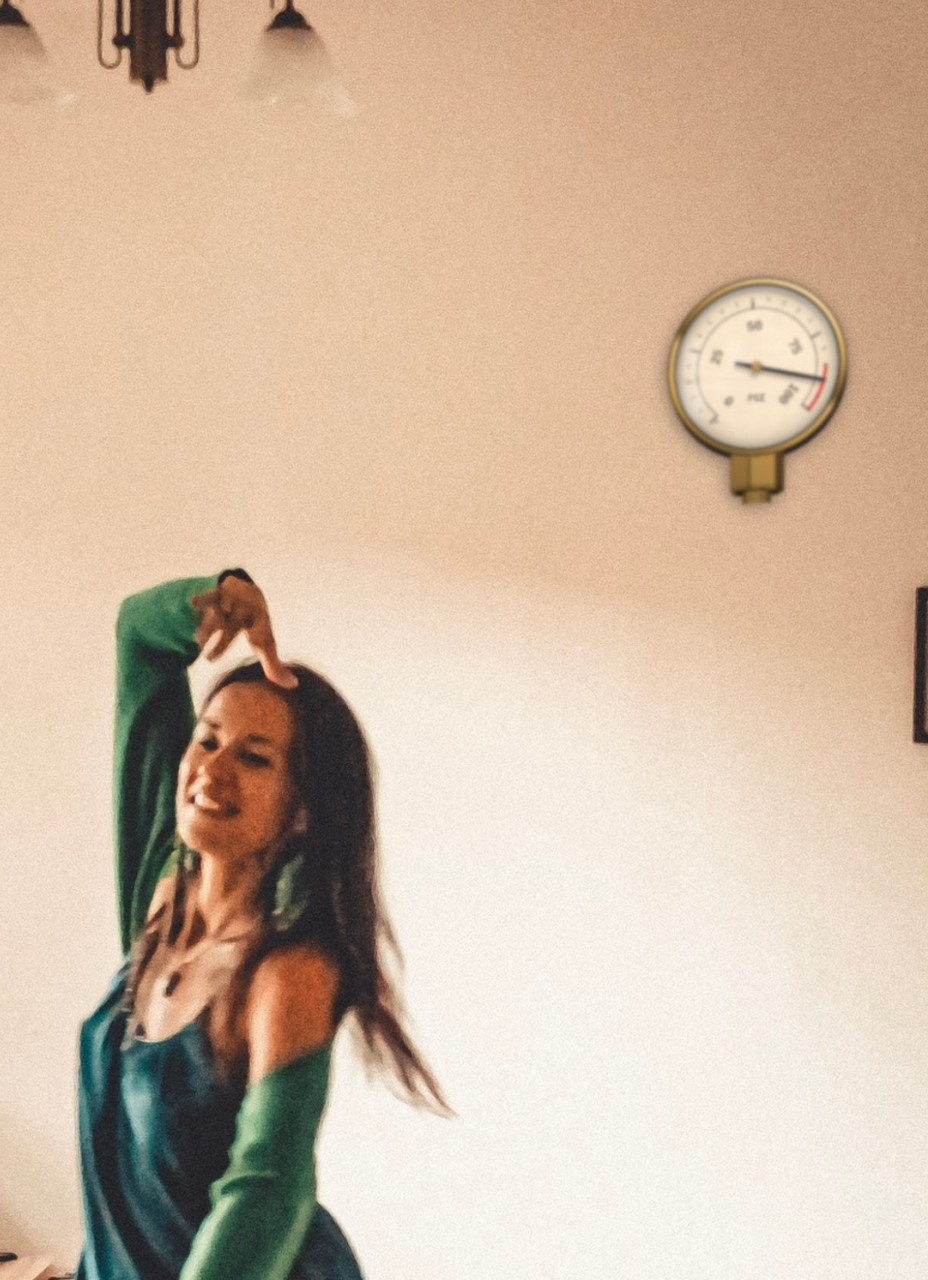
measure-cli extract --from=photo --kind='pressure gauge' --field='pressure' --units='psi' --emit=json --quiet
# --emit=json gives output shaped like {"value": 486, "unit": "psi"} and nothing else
{"value": 90, "unit": "psi"}
